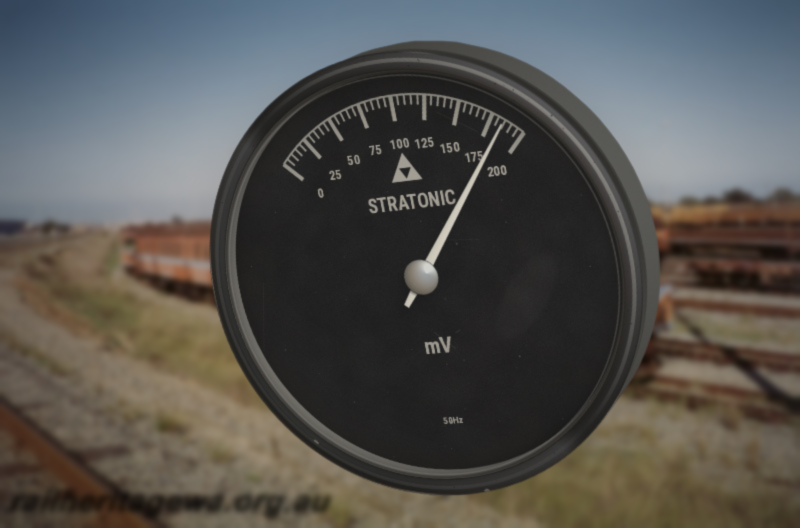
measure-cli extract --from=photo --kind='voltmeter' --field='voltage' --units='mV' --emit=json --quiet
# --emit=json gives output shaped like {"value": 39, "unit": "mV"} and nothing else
{"value": 185, "unit": "mV"}
